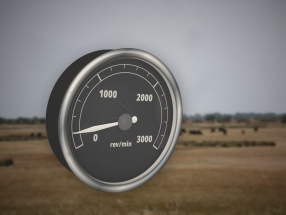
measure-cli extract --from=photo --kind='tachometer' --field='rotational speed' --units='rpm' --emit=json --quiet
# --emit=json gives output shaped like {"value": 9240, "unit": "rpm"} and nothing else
{"value": 200, "unit": "rpm"}
